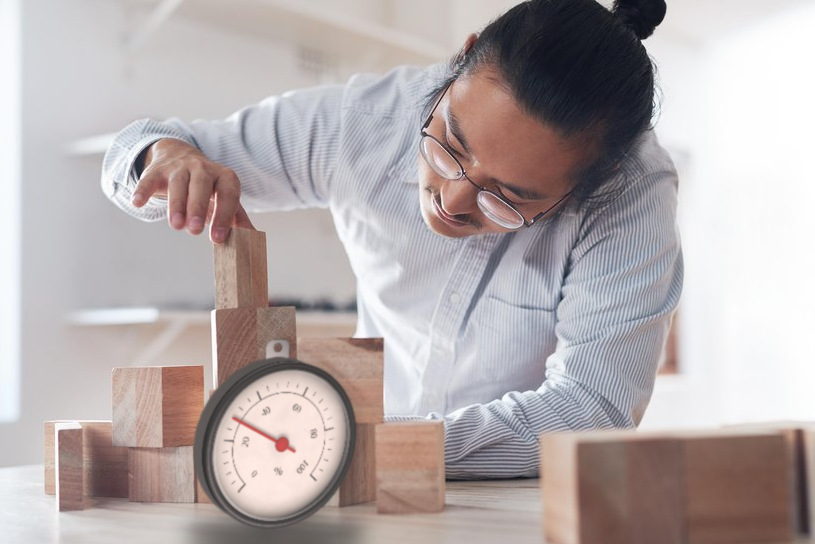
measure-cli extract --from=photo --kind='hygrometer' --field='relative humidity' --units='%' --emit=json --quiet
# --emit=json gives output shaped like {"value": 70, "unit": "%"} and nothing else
{"value": 28, "unit": "%"}
